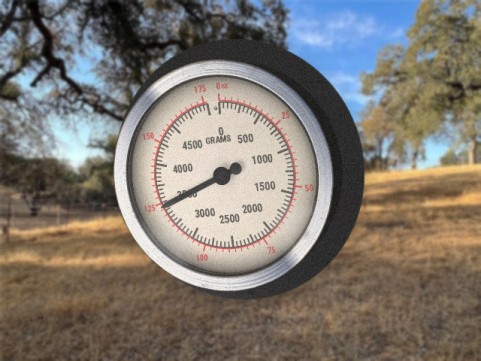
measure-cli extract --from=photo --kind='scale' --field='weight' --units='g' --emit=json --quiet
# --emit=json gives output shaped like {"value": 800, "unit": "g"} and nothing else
{"value": 3500, "unit": "g"}
